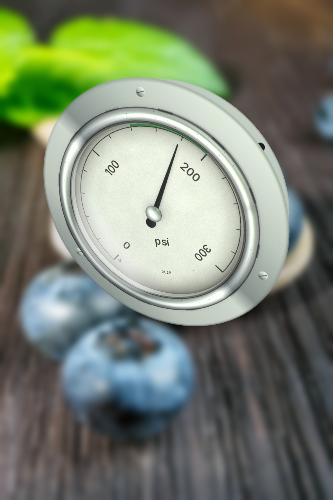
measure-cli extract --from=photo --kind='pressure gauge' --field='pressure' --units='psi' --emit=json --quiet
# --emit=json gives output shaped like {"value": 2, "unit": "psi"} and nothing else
{"value": 180, "unit": "psi"}
